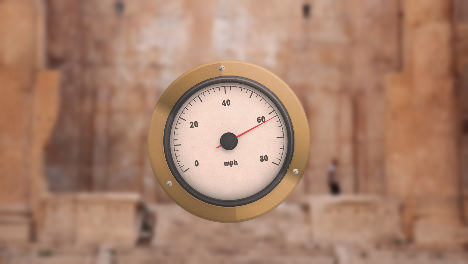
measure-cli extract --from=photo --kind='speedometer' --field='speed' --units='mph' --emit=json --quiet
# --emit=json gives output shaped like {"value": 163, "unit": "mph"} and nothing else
{"value": 62, "unit": "mph"}
